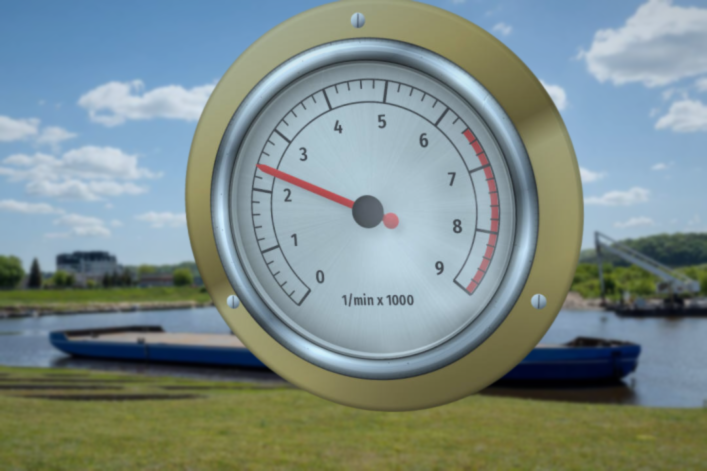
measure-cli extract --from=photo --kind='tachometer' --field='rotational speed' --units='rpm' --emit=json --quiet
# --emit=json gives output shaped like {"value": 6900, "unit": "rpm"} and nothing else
{"value": 2400, "unit": "rpm"}
